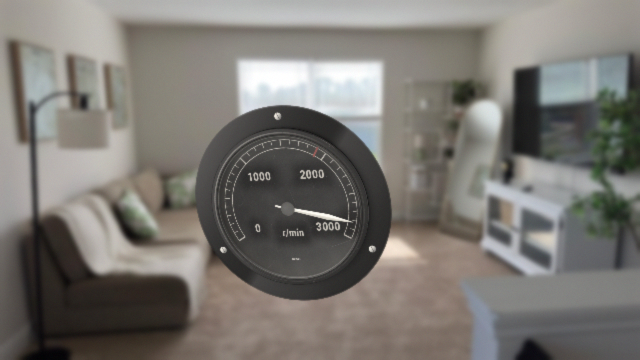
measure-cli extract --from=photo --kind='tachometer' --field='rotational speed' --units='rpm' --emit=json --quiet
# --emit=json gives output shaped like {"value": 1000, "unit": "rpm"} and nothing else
{"value": 2800, "unit": "rpm"}
